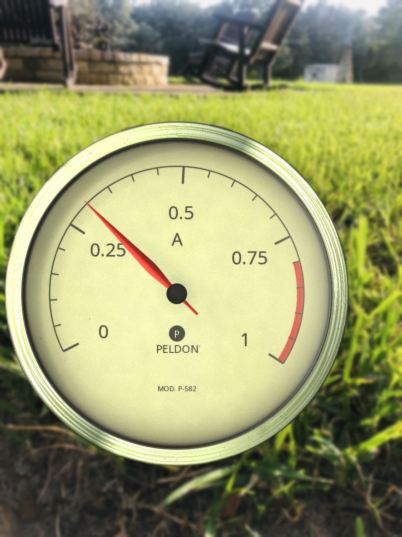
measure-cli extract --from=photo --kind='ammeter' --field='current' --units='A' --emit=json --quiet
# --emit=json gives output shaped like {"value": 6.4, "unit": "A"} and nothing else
{"value": 0.3, "unit": "A"}
